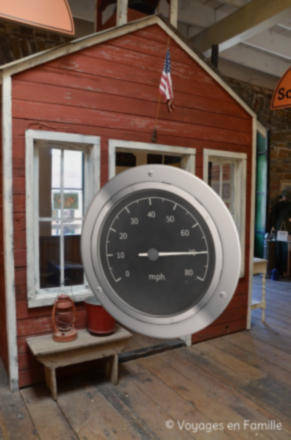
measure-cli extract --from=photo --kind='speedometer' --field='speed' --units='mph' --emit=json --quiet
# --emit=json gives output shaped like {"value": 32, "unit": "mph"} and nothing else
{"value": 70, "unit": "mph"}
